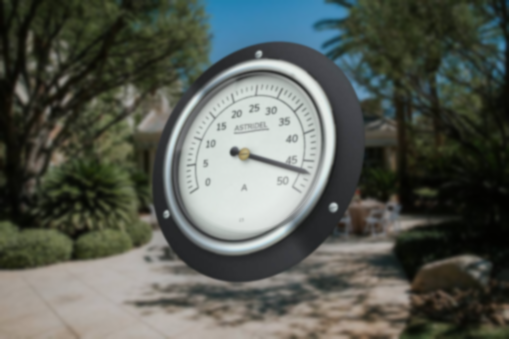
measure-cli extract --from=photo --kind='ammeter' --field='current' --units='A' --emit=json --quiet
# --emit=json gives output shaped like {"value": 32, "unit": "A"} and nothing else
{"value": 47, "unit": "A"}
